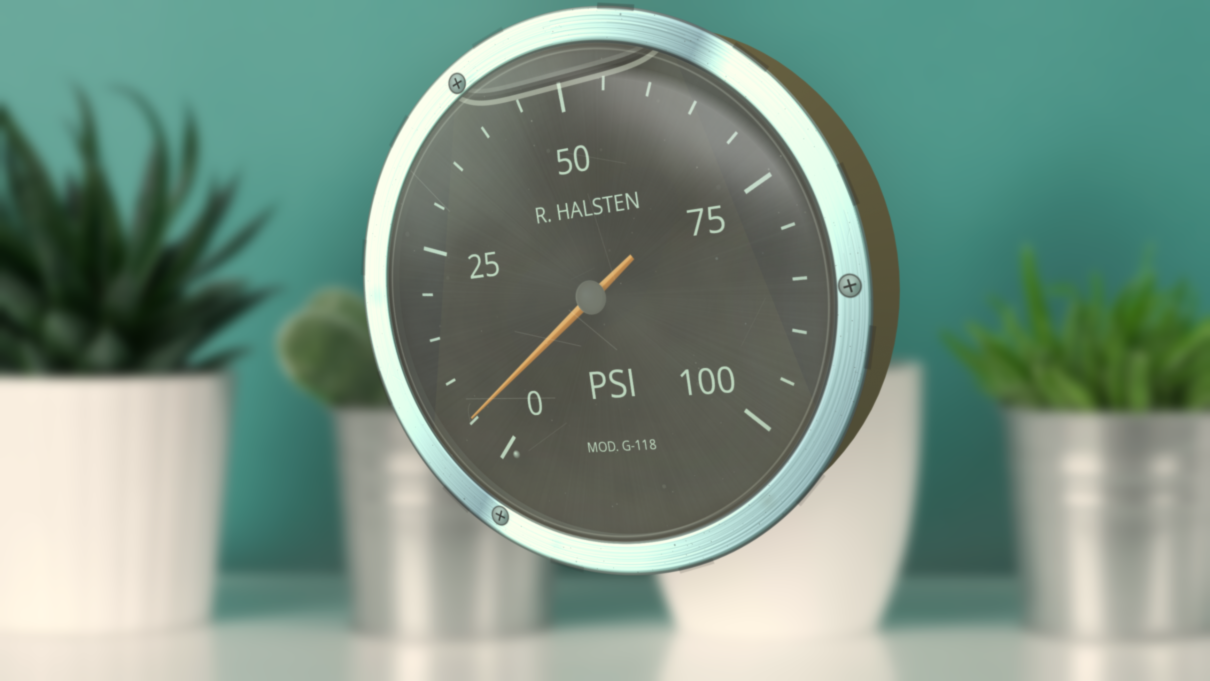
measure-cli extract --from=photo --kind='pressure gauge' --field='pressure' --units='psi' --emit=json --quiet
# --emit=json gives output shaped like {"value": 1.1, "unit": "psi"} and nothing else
{"value": 5, "unit": "psi"}
